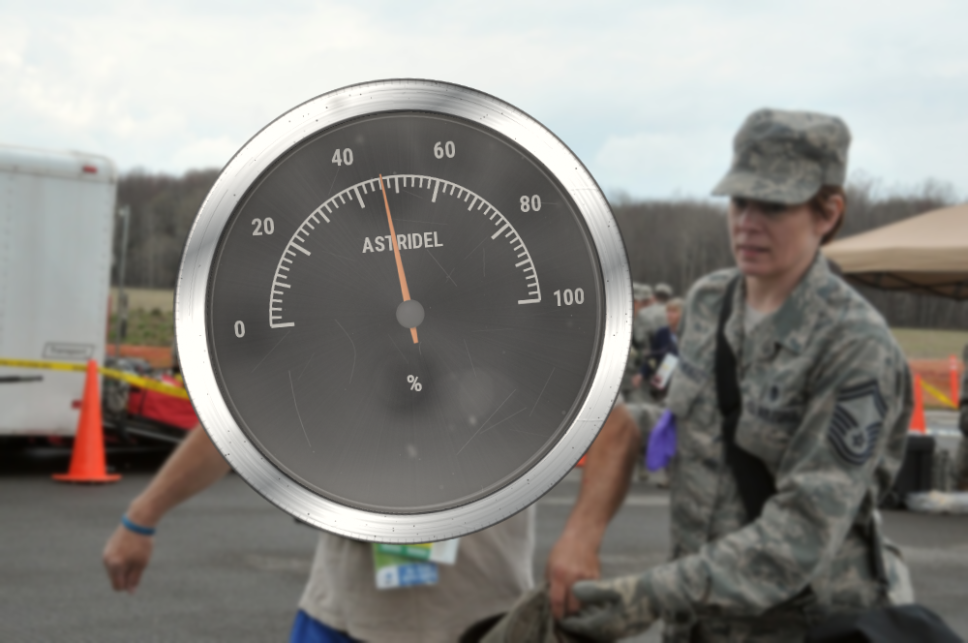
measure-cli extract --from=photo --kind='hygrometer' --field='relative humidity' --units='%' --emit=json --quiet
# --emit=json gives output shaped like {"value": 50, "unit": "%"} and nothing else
{"value": 46, "unit": "%"}
